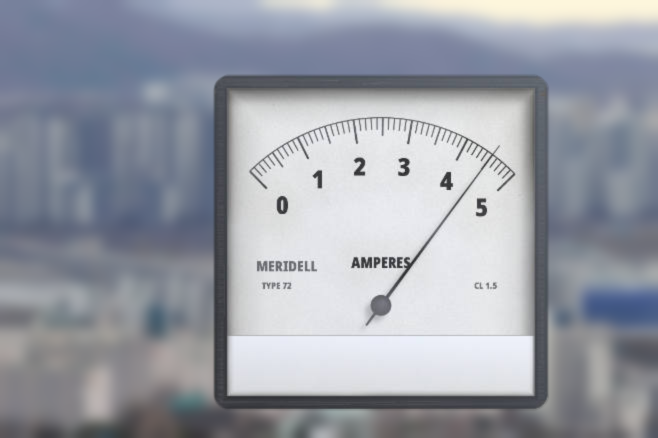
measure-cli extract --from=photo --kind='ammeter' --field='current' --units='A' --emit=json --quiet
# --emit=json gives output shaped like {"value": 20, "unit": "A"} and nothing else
{"value": 4.5, "unit": "A"}
